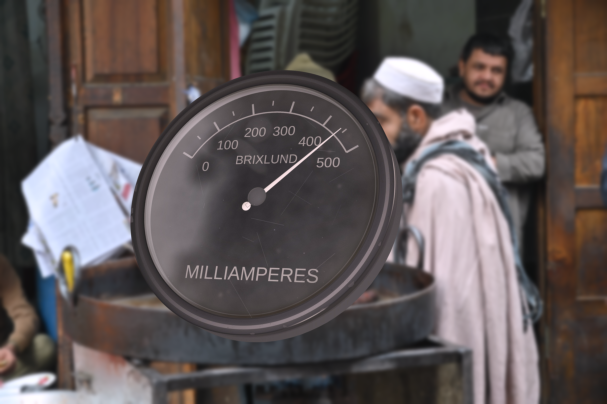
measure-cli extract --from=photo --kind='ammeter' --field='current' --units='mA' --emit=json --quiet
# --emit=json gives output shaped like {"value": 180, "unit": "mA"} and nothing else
{"value": 450, "unit": "mA"}
